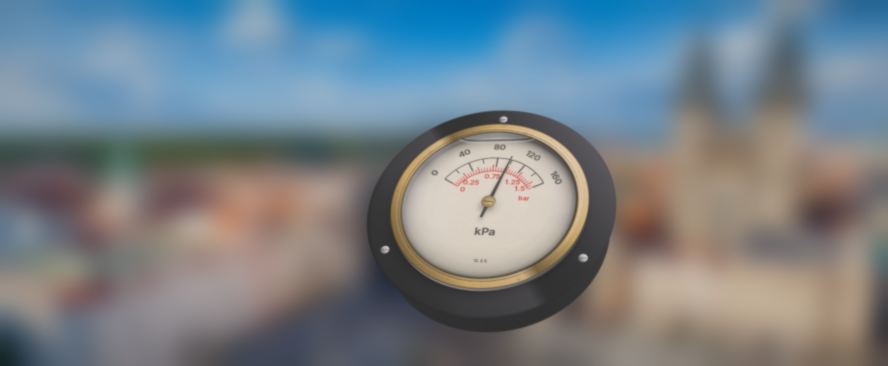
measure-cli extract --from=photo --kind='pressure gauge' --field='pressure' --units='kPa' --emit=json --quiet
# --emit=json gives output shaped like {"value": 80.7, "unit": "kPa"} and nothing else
{"value": 100, "unit": "kPa"}
